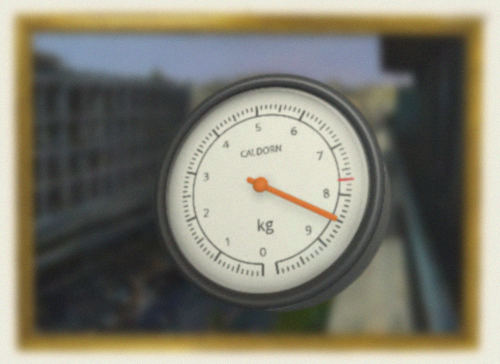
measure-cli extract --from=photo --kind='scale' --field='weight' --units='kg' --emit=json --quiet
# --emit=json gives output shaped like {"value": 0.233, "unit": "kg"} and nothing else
{"value": 8.5, "unit": "kg"}
